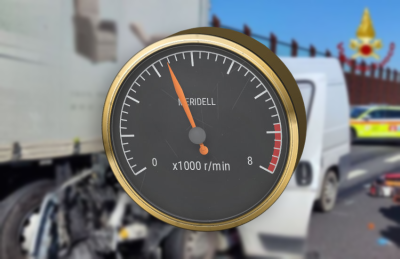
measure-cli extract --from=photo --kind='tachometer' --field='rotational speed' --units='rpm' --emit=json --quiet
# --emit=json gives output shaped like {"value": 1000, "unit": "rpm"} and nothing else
{"value": 3400, "unit": "rpm"}
